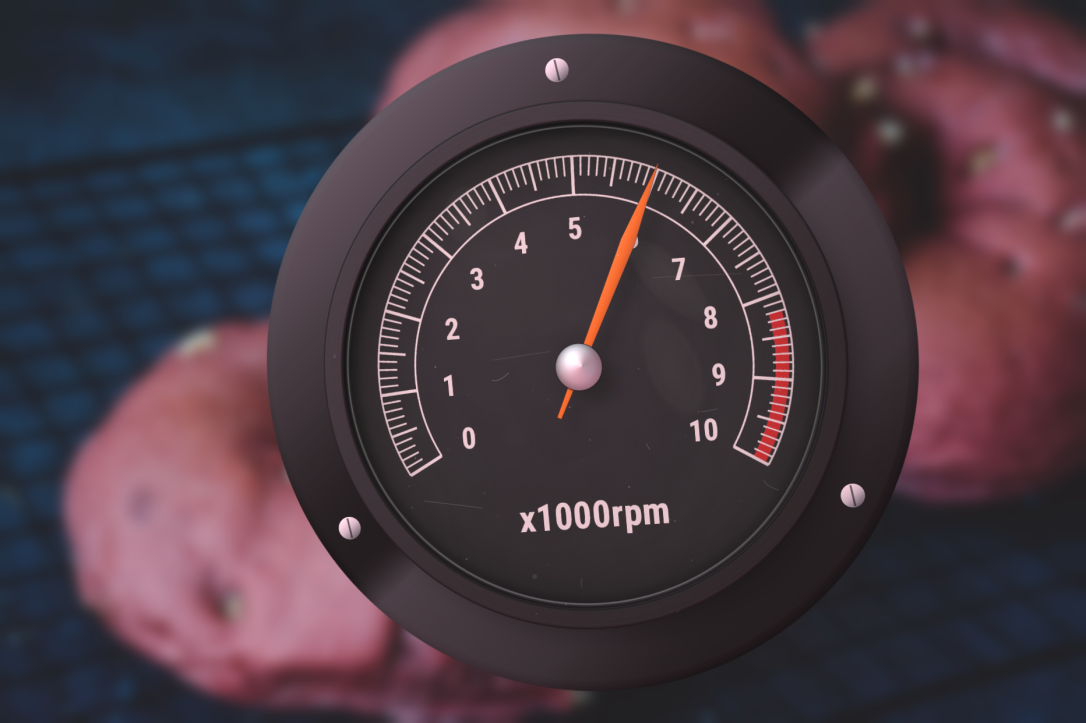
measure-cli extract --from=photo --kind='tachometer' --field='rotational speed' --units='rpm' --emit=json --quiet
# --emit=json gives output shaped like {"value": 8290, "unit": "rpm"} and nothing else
{"value": 6000, "unit": "rpm"}
